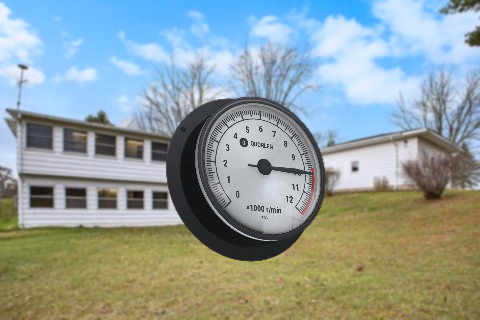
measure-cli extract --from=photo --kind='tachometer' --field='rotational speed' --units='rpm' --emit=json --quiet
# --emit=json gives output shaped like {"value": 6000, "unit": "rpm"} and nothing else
{"value": 10000, "unit": "rpm"}
